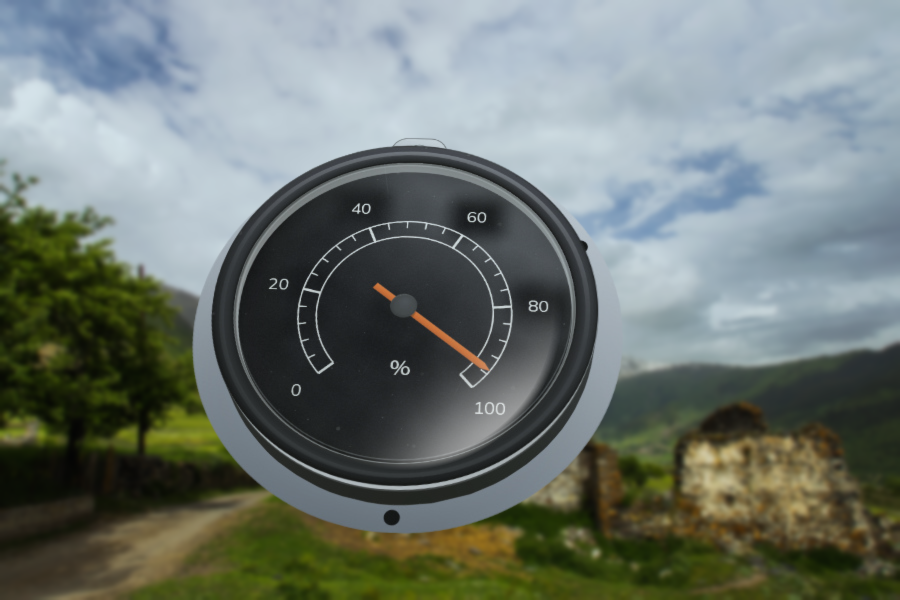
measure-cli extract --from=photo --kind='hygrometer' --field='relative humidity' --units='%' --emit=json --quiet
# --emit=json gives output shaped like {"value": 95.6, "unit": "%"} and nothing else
{"value": 96, "unit": "%"}
